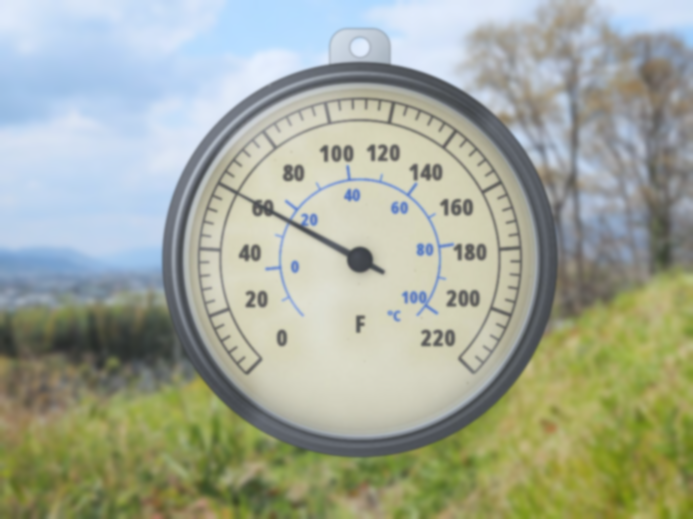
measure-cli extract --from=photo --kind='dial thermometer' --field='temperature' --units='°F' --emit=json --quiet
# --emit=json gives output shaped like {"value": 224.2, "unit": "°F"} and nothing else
{"value": 60, "unit": "°F"}
